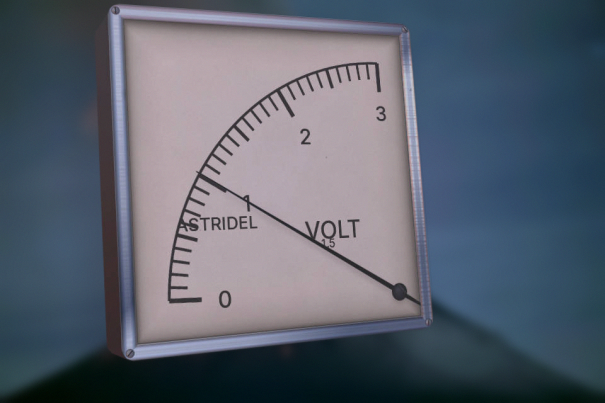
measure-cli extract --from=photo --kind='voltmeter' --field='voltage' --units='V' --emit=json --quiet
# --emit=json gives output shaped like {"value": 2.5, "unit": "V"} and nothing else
{"value": 1, "unit": "V"}
